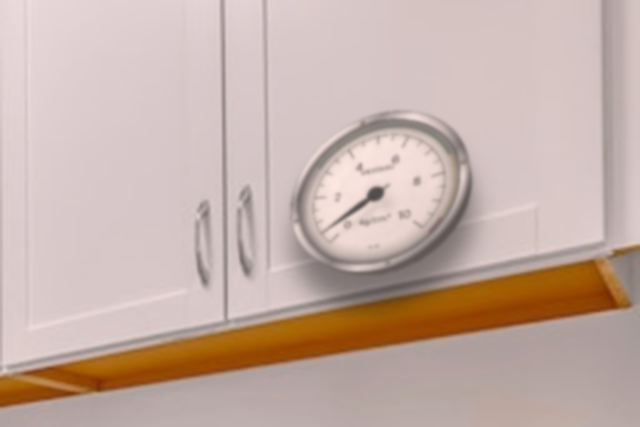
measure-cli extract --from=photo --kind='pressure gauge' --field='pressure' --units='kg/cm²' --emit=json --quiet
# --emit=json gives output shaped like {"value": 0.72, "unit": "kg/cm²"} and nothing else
{"value": 0.5, "unit": "kg/cm²"}
